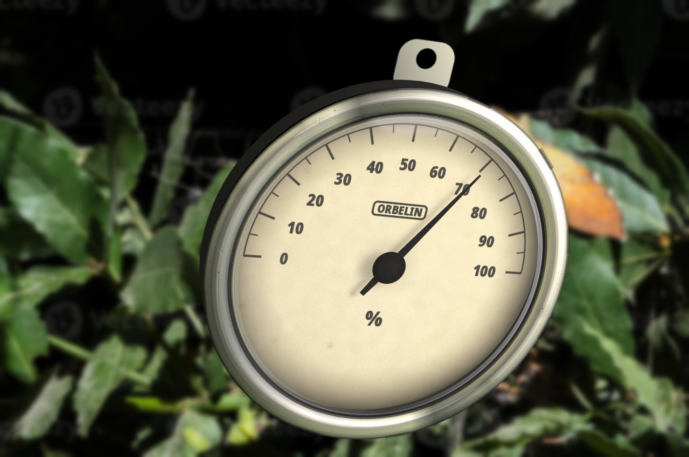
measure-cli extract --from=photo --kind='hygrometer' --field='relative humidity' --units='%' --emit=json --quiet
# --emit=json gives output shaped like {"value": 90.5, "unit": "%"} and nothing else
{"value": 70, "unit": "%"}
